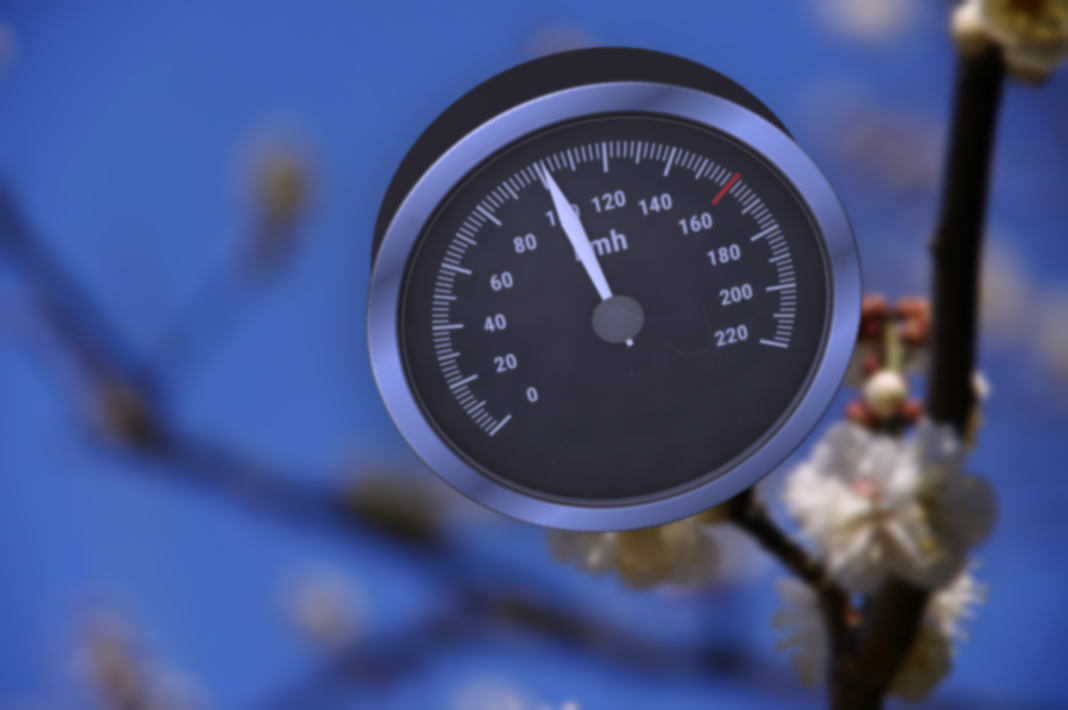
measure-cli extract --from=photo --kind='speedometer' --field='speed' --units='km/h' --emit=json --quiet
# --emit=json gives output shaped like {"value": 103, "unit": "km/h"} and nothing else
{"value": 102, "unit": "km/h"}
